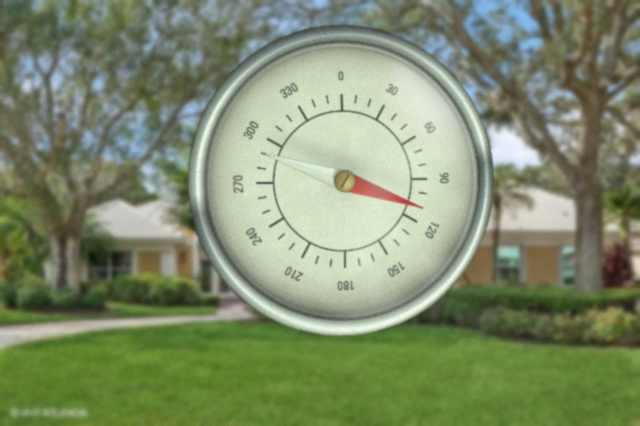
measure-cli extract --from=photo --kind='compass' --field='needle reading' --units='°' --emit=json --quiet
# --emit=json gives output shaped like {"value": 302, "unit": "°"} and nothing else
{"value": 110, "unit": "°"}
